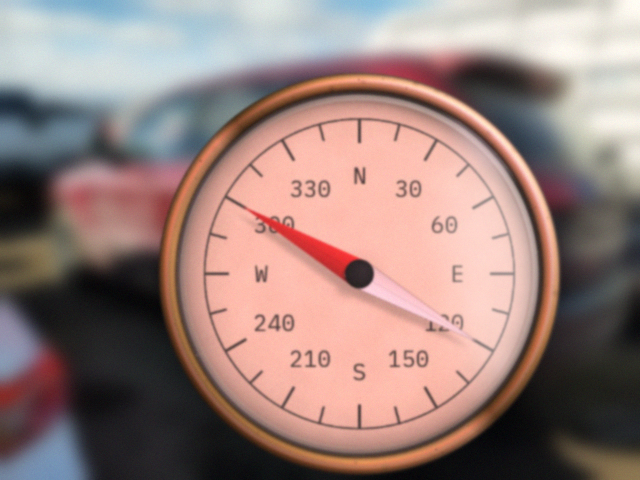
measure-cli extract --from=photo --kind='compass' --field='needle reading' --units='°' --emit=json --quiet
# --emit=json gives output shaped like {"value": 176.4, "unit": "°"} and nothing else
{"value": 300, "unit": "°"}
